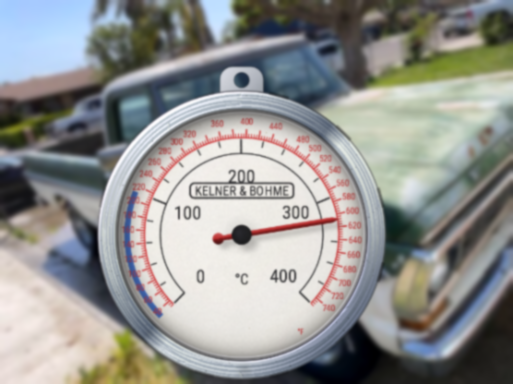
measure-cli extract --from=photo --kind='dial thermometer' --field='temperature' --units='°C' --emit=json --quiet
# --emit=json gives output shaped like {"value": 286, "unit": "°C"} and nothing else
{"value": 320, "unit": "°C"}
